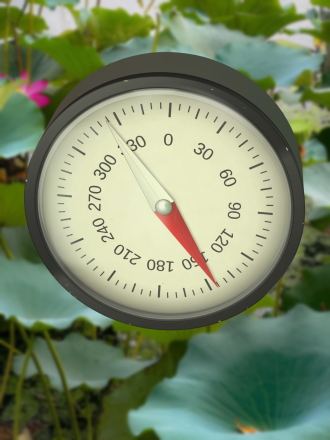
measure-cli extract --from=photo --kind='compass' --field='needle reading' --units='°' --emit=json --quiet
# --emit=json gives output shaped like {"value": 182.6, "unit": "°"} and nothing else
{"value": 145, "unit": "°"}
